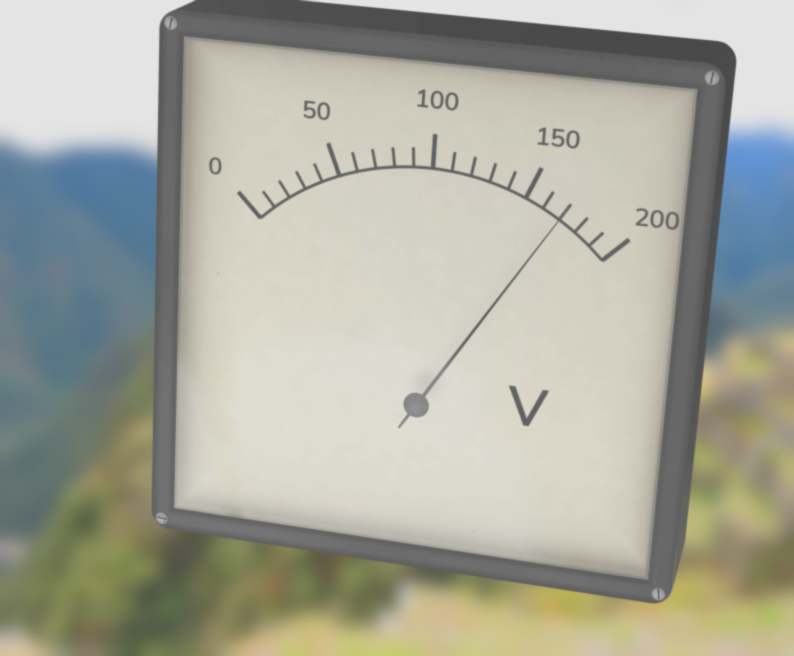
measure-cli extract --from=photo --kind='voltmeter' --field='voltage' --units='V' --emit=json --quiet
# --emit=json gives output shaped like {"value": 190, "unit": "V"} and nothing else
{"value": 170, "unit": "V"}
